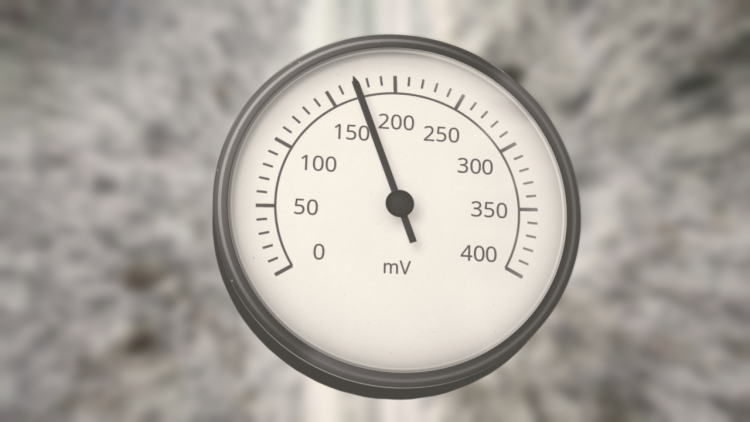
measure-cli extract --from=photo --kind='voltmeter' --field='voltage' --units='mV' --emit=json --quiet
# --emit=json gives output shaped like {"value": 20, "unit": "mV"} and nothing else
{"value": 170, "unit": "mV"}
